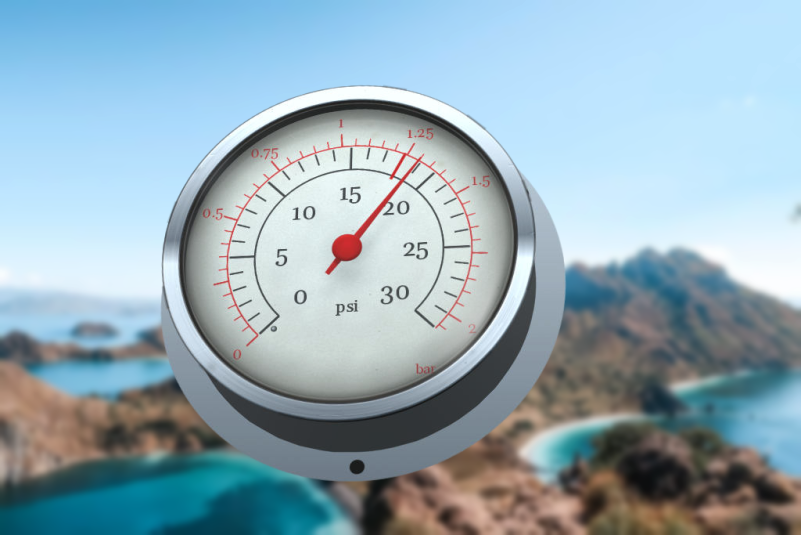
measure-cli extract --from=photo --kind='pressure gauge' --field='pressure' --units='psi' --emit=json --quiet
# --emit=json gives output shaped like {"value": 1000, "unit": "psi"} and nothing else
{"value": 19, "unit": "psi"}
